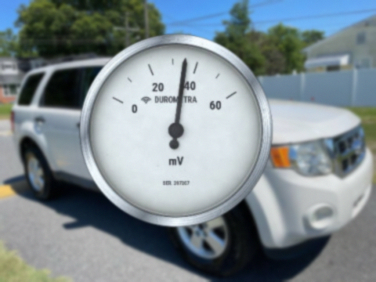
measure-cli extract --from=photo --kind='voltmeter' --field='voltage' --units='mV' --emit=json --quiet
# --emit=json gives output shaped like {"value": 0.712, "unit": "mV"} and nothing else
{"value": 35, "unit": "mV"}
